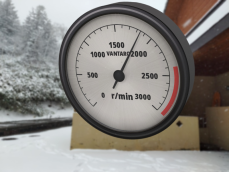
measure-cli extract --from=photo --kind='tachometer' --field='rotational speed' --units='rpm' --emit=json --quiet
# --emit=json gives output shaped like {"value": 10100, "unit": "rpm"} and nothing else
{"value": 1850, "unit": "rpm"}
